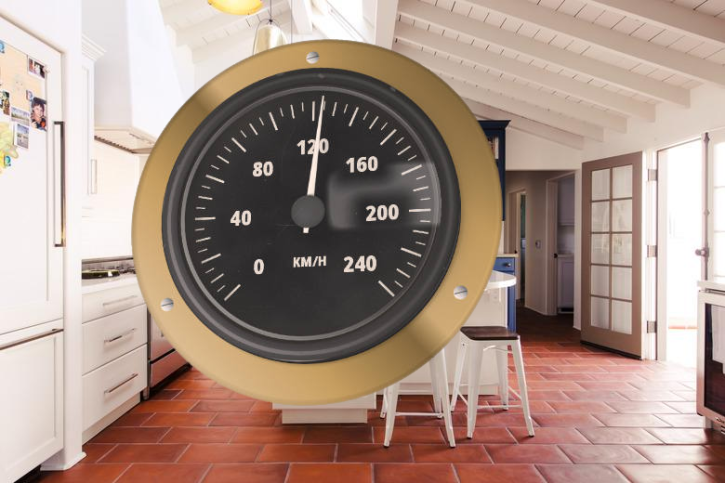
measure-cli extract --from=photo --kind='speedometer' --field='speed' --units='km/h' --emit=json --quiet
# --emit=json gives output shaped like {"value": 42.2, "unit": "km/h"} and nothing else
{"value": 125, "unit": "km/h"}
